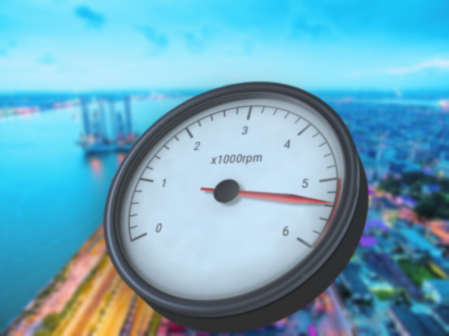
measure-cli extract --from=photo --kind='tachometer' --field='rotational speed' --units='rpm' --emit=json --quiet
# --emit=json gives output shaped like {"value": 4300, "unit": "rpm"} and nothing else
{"value": 5400, "unit": "rpm"}
